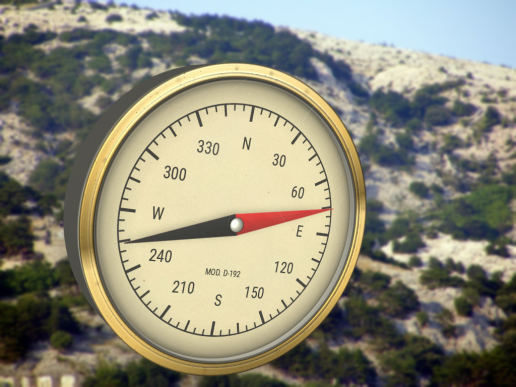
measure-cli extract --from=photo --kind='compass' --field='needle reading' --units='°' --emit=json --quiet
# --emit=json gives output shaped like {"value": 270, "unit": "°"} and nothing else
{"value": 75, "unit": "°"}
